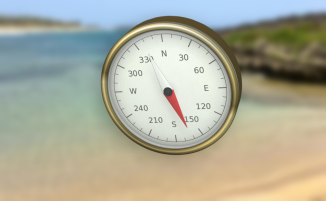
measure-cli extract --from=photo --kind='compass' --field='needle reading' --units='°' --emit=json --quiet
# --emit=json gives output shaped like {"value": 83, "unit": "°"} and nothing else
{"value": 160, "unit": "°"}
